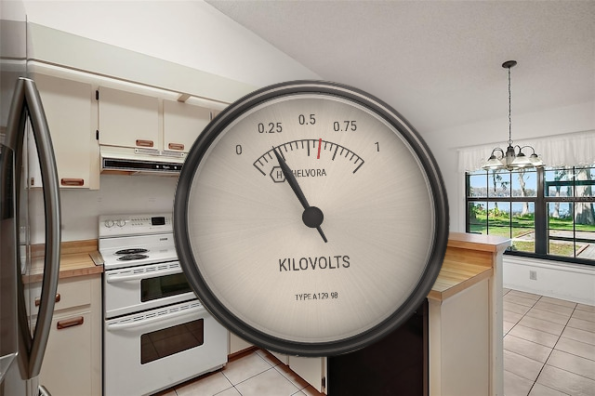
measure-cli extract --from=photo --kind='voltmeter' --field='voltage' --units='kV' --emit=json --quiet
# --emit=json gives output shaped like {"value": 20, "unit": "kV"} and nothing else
{"value": 0.2, "unit": "kV"}
